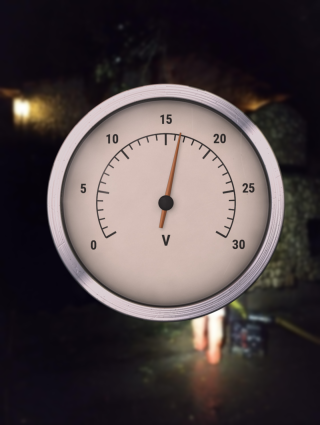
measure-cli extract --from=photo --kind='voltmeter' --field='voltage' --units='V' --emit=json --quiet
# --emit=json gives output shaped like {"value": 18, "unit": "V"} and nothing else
{"value": 16.5, "unit": "V"}
